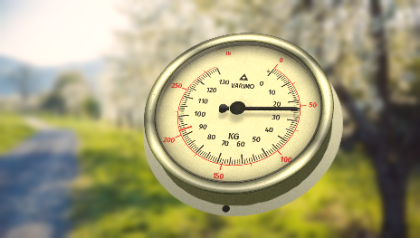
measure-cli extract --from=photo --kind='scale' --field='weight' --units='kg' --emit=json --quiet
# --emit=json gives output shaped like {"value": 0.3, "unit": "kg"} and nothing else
{"value": 25, "unit": "kg"}
